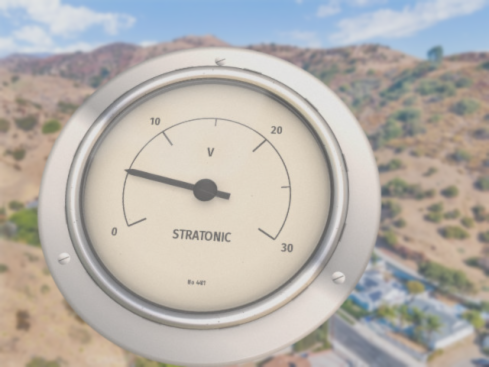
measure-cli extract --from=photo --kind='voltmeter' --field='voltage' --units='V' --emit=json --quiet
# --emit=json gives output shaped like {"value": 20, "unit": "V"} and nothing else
{"value": 5, "unit": "V"}
